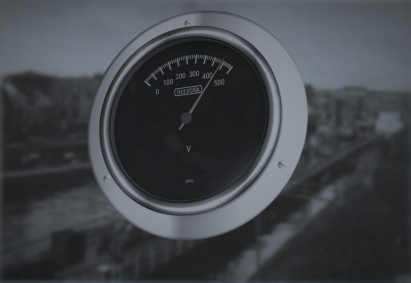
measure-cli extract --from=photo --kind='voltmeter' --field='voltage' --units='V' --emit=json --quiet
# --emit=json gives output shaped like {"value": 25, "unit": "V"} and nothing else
{"value": 450, "unit": "V"}
